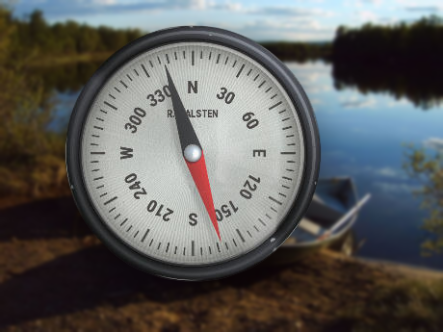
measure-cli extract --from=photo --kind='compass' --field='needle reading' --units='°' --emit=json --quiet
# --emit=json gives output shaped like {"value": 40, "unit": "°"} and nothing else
{"value": 162.5, "unit": "°"}
